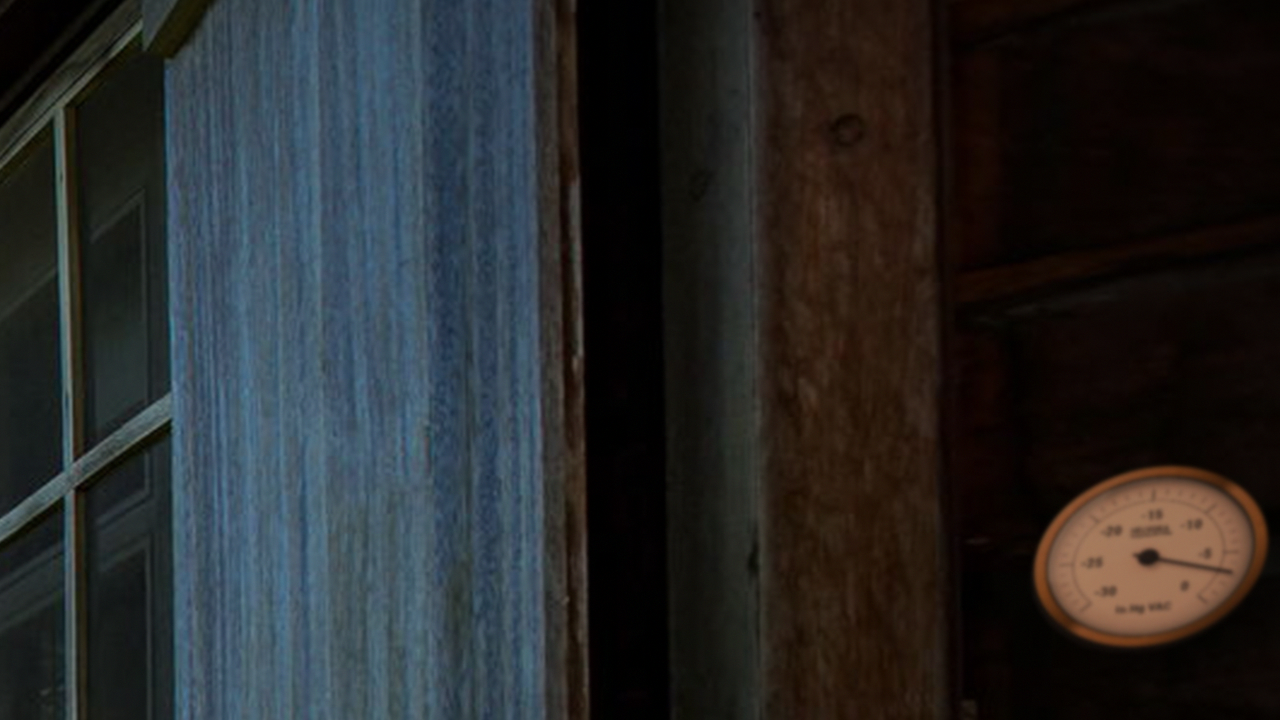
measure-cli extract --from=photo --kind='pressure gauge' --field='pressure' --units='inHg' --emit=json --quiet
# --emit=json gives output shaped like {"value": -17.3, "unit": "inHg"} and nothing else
{"value": -3, "unit": "inHg"}
